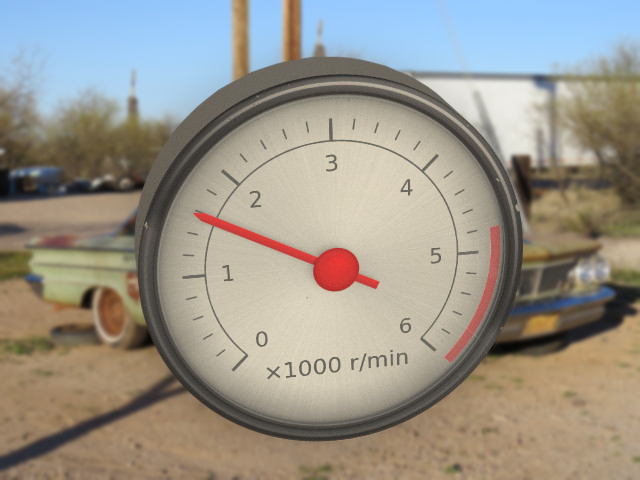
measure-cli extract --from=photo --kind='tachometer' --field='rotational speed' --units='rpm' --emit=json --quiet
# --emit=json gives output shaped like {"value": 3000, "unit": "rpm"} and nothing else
{"value": 1600, "unit": "rpm"}
